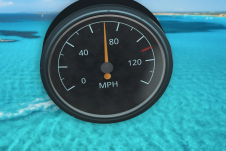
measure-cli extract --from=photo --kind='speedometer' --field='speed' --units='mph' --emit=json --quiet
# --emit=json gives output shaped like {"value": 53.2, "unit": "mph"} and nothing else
{"value": 70, "unit": "mph"}
